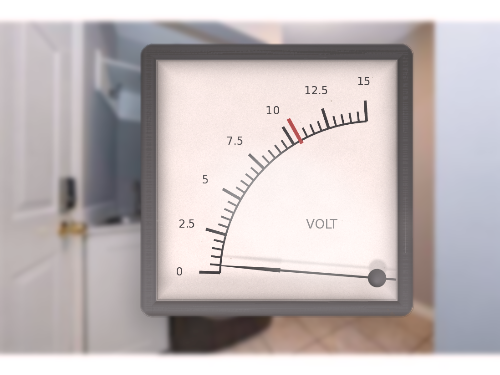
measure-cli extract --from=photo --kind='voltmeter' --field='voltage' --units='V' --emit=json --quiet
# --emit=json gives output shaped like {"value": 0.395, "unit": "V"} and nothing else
{"value": 0.5, "unit": "V"}
